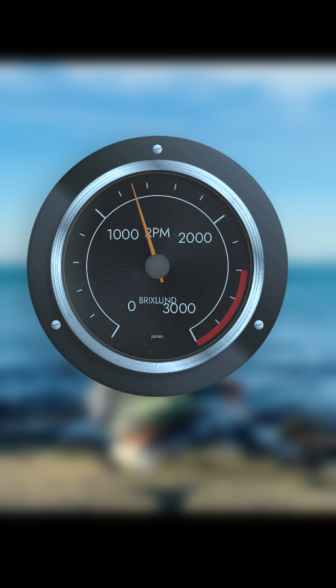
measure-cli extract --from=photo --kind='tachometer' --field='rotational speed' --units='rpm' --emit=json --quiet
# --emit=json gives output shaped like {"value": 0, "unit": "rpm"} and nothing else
{"value": 1300, "unit": "rpm"}
